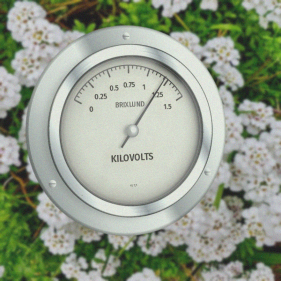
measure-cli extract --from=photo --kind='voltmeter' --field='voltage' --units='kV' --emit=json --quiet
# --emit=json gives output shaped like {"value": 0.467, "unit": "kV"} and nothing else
{"value": 1.2, "unit": "kV"}
